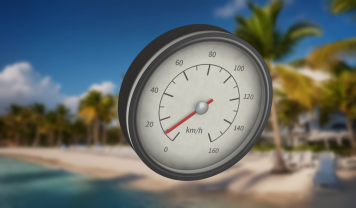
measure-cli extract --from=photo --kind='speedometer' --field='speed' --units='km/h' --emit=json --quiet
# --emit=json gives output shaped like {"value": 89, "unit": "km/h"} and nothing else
{"value": 10, "unit": "km/h"}
